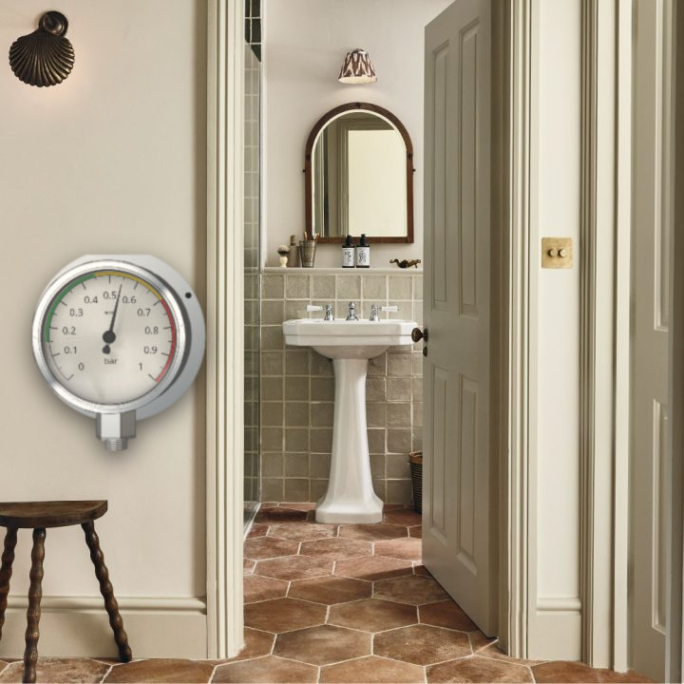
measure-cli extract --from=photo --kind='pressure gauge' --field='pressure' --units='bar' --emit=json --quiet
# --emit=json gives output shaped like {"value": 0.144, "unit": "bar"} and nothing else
{"value": 0.55, "unit": "bar"}
